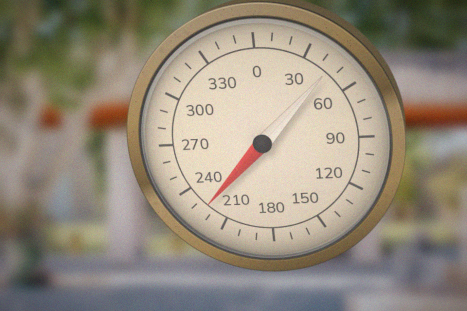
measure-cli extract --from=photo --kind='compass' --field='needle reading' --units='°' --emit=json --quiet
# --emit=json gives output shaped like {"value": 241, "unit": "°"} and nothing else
{"value": 225, "unit": "°"}
